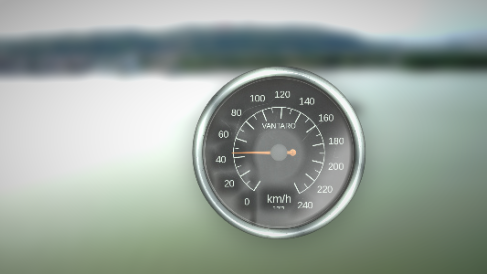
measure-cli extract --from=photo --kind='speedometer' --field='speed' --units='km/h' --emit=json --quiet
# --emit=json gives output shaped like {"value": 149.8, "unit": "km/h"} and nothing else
{"value": 45, "unit": "km/h"}
